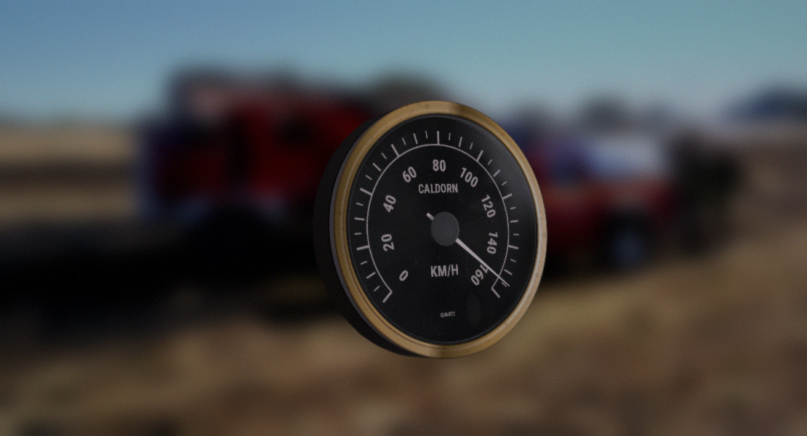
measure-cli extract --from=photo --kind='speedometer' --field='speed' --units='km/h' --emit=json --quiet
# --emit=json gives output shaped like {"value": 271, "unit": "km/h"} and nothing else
{"value": 155, "unit": "km/h"}
